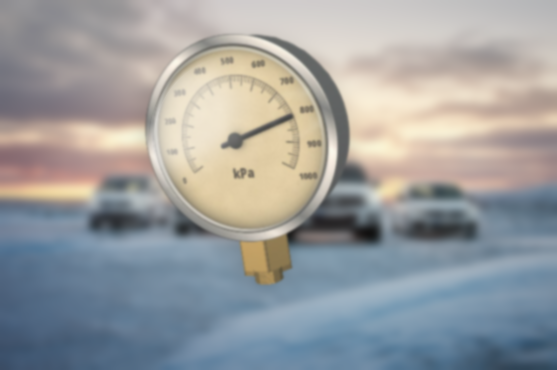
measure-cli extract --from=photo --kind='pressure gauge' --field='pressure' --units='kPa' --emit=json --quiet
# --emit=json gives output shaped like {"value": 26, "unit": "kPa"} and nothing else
{"value": 800, "unit": "kPa"}
